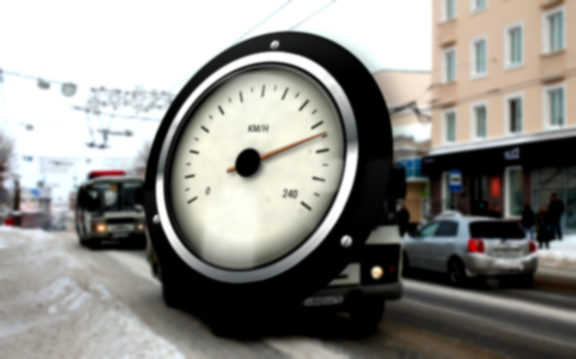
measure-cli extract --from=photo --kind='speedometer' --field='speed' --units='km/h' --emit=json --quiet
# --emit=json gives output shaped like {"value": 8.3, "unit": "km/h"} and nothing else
{"value": 190, "unit": "km/h"}
